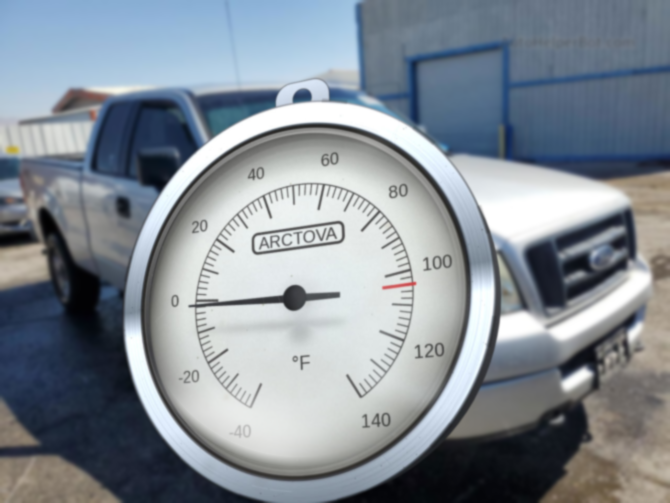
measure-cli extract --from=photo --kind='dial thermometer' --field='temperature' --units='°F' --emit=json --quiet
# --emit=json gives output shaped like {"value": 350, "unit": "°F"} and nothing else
{"value": -2, "unit": "°F"}
